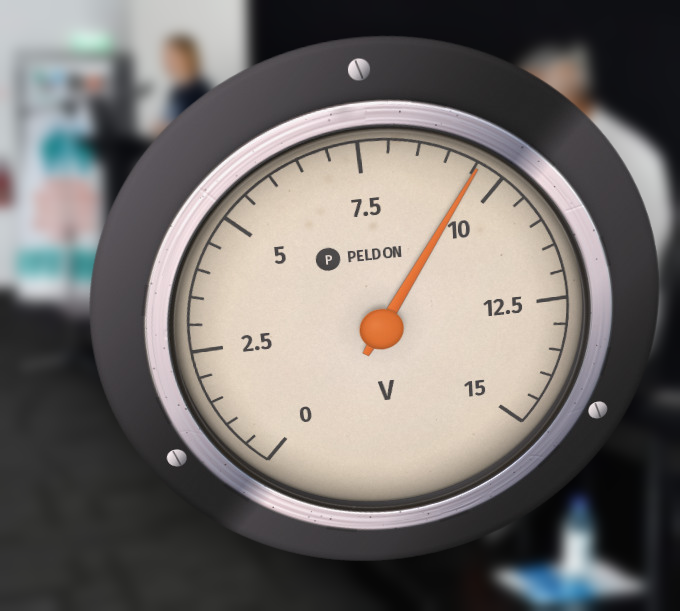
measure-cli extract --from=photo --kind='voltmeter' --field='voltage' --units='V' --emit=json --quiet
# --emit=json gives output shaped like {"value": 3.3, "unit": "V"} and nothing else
{"value": 9.5, "unit": "V"}
